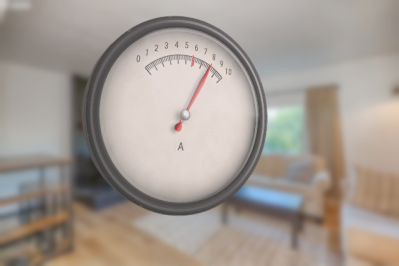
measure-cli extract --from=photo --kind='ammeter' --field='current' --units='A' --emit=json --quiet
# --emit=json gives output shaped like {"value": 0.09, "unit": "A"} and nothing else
{"value": 8, "unit": "A"}
